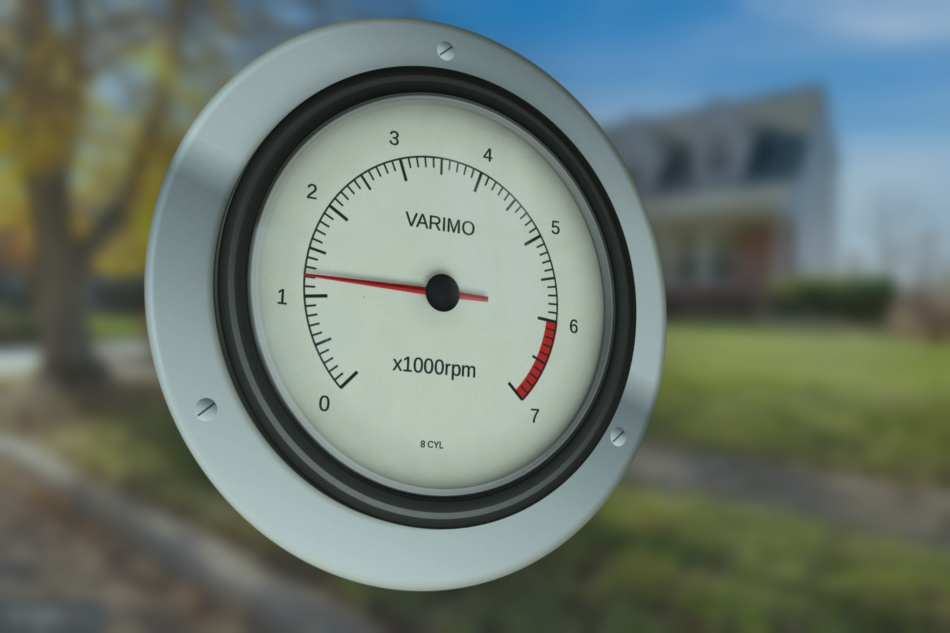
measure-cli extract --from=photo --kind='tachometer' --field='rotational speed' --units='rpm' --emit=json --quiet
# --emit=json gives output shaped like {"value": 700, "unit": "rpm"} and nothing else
{"value": 1200, "unit": "rpm"}
